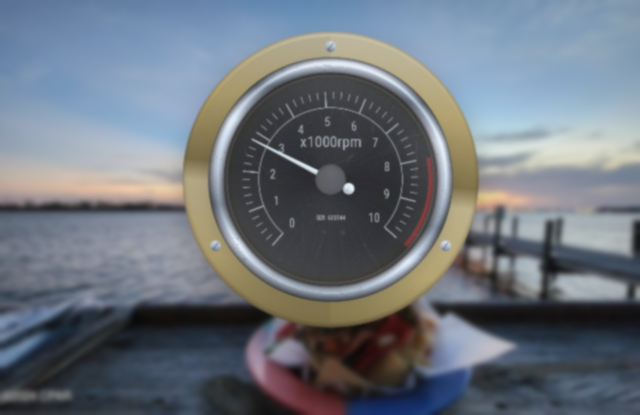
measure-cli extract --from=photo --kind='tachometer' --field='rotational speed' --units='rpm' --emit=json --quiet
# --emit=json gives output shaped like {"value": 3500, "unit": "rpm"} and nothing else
{"value": 2800, "unit": "rpm"}
